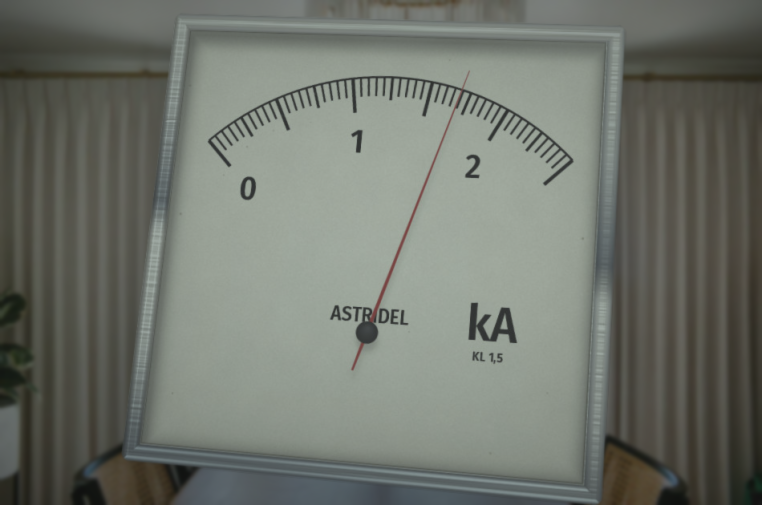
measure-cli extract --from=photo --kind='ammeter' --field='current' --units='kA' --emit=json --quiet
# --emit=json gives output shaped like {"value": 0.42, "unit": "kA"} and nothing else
{"value": 1.7, "unit": "kA"}
